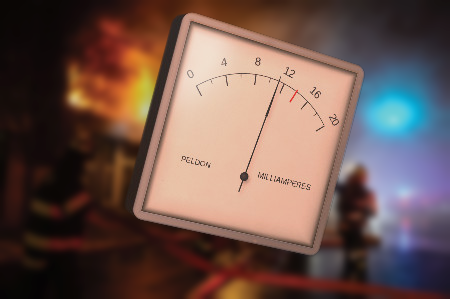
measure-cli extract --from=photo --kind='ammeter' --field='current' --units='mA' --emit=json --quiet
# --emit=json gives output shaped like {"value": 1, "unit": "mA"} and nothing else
{"value": 11, "unit": "mA"}
